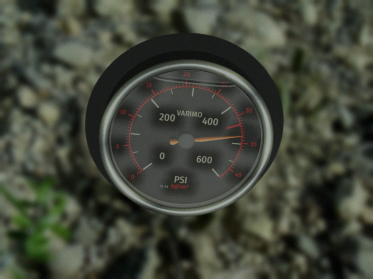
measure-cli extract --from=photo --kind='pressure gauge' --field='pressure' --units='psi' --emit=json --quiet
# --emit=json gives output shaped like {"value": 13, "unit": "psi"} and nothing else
{"value": 475, "unit": "psi"}
